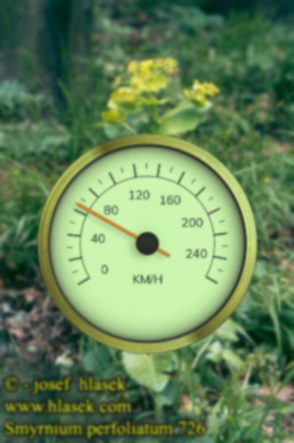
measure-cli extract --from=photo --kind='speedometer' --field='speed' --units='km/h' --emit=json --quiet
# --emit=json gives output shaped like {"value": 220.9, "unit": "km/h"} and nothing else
{"value": 65, "unit": "km/h"}
